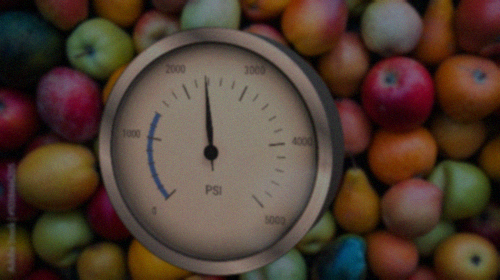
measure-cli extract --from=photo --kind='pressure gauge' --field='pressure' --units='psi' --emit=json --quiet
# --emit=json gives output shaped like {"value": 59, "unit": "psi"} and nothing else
{"value": 2400, "unit": "psi"}
